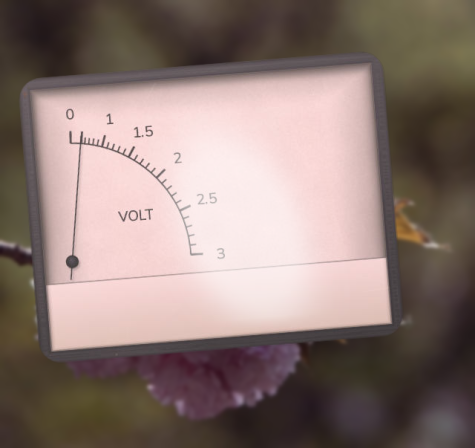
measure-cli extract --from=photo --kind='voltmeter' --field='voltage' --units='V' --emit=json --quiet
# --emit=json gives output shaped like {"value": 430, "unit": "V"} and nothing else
{"value": 0.5, "unit": "V"}
